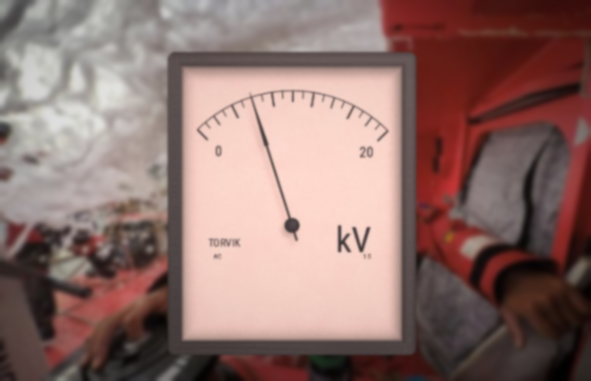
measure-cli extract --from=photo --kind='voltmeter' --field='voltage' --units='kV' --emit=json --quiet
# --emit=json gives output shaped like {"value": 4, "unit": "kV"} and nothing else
{"value": 6, "unit": "kV"}
